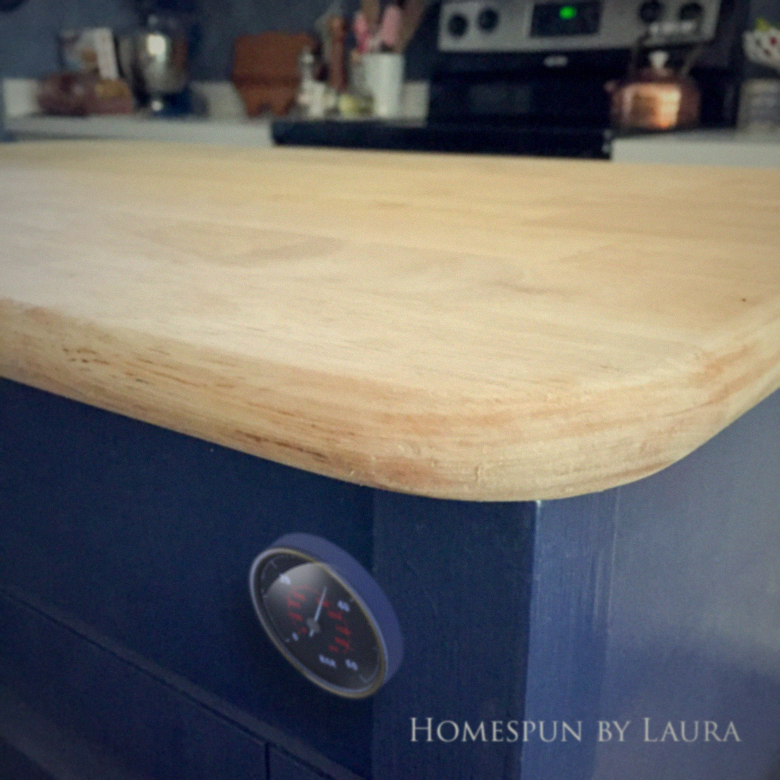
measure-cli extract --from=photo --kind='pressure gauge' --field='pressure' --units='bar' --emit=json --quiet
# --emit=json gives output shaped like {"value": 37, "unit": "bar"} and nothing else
{"value": 35, "unit": "bar"}
